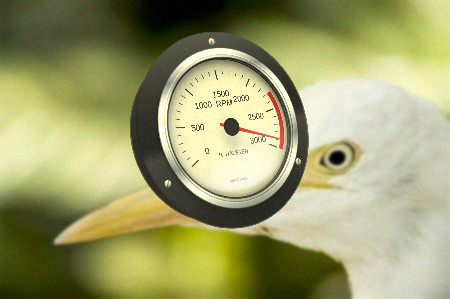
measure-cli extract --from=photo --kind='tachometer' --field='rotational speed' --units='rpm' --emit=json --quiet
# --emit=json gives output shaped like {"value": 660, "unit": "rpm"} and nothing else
{"value": 2900, "unit": "rpm"}
